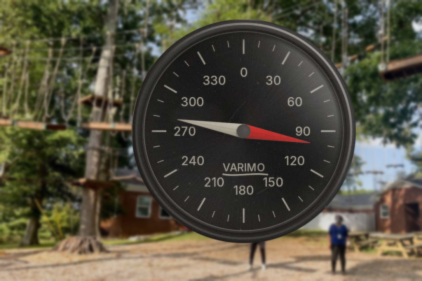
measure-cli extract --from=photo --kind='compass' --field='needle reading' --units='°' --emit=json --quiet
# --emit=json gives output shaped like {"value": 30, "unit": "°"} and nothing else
{"value": 100, "unit": "°"}
